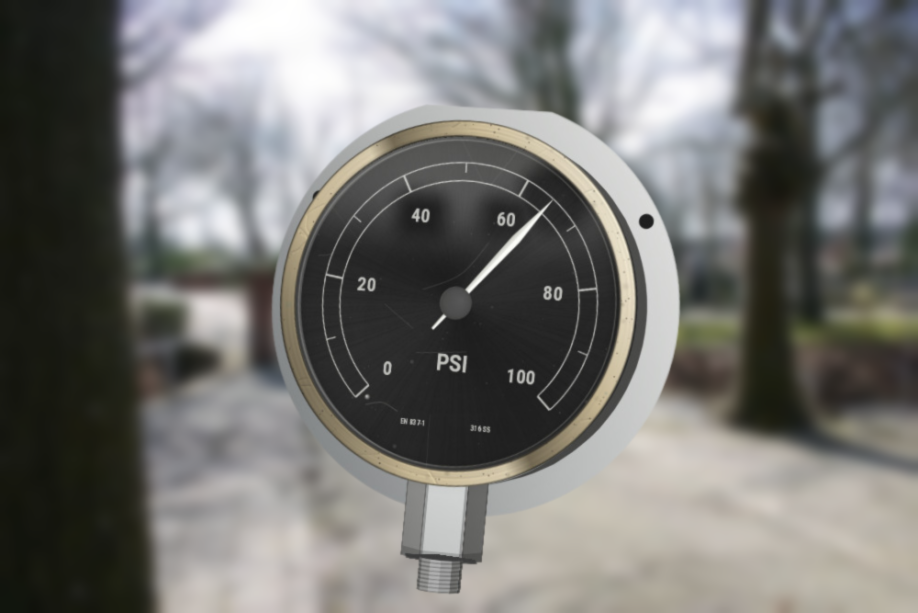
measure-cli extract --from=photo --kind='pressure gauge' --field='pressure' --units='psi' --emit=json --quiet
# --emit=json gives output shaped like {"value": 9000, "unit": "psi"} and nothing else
{"value": 65, "unit": "psi"}
